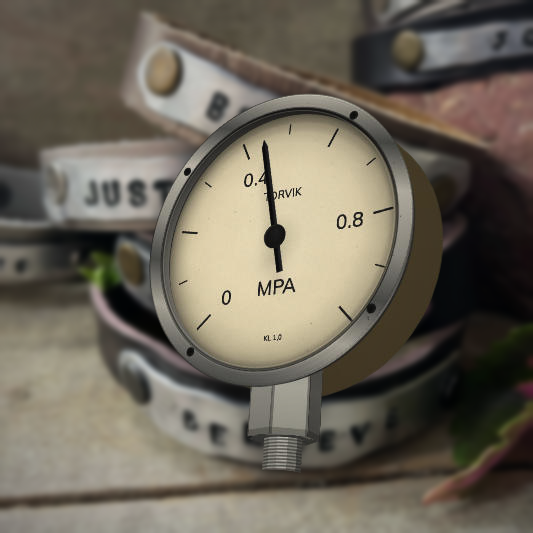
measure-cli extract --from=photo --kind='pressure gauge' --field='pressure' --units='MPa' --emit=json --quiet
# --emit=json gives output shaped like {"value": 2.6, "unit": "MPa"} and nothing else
{"value": 0.45, "unit": "MPa"}
